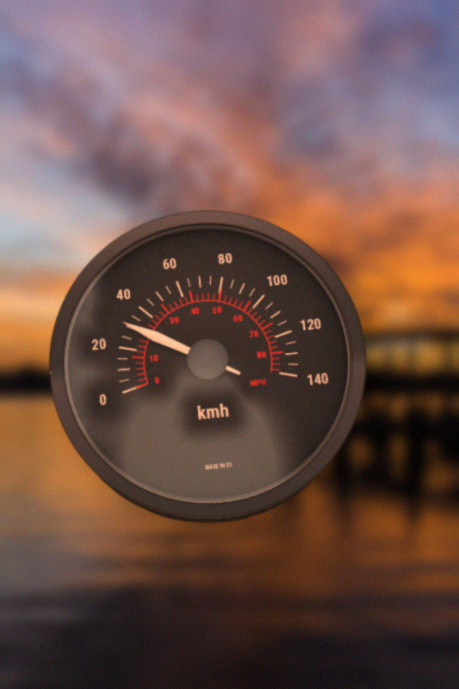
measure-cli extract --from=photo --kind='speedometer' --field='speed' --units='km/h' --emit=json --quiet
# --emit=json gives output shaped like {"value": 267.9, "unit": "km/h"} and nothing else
{"value": 30, "unit": "km/h"}
